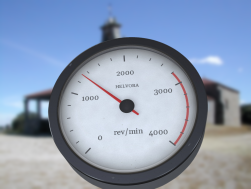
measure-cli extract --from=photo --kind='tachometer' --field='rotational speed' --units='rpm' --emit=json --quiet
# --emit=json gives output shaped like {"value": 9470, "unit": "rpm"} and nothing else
{"value": 1300, "unit": "rpm"}
